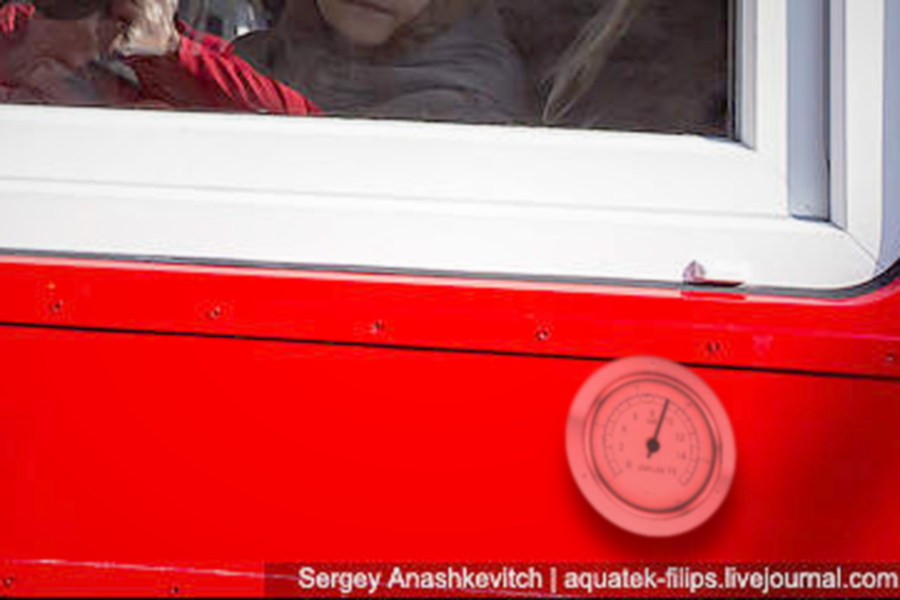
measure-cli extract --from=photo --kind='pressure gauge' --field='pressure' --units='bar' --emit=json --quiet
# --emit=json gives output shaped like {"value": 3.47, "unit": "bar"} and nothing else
{"value": 9, "unit": "bar"}
